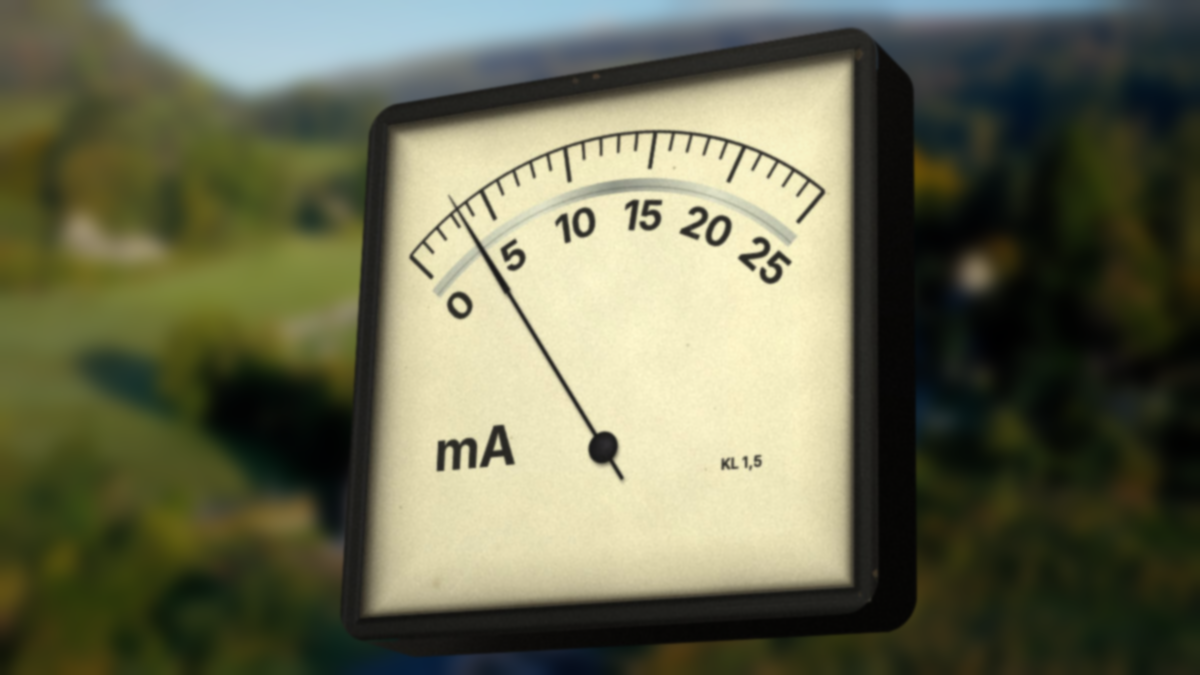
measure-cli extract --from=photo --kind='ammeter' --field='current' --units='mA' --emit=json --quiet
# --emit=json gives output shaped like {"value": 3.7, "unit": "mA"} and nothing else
{"value": 3.5, "unit": "mA"}
